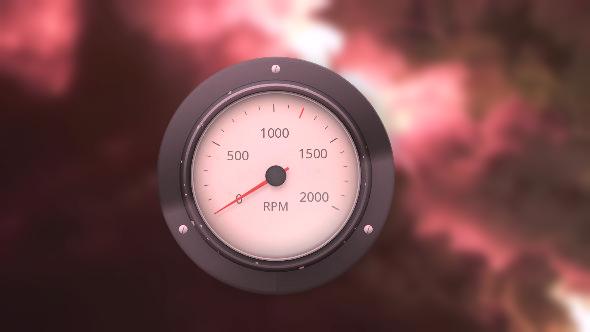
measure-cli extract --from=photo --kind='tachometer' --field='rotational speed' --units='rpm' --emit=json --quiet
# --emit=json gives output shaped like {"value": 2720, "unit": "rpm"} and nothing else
{"value": 0, "unit": "rpm"}
